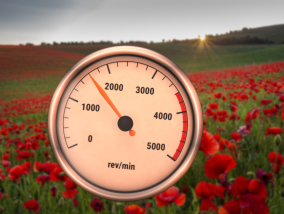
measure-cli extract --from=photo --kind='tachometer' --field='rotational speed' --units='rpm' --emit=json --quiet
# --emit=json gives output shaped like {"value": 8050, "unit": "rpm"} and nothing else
{"value": 1600, "unit": "rpm"}
